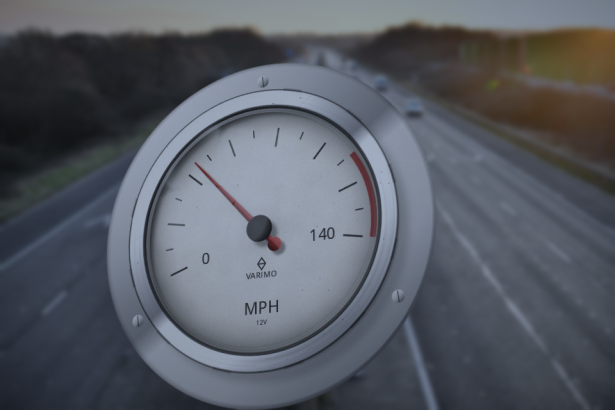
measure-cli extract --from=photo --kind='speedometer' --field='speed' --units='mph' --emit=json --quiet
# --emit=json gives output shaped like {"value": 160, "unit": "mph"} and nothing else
{"value": 45, "unit": "mph"}
